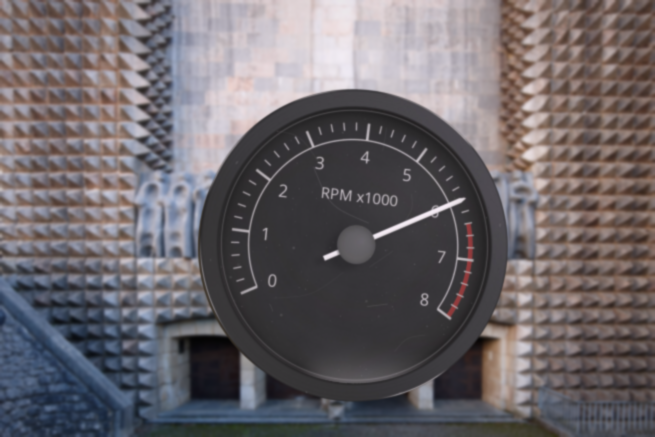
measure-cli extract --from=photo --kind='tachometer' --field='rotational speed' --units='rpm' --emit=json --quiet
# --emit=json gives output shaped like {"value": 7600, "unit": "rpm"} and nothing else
{"value": 6000, "unit": "rpm"}
